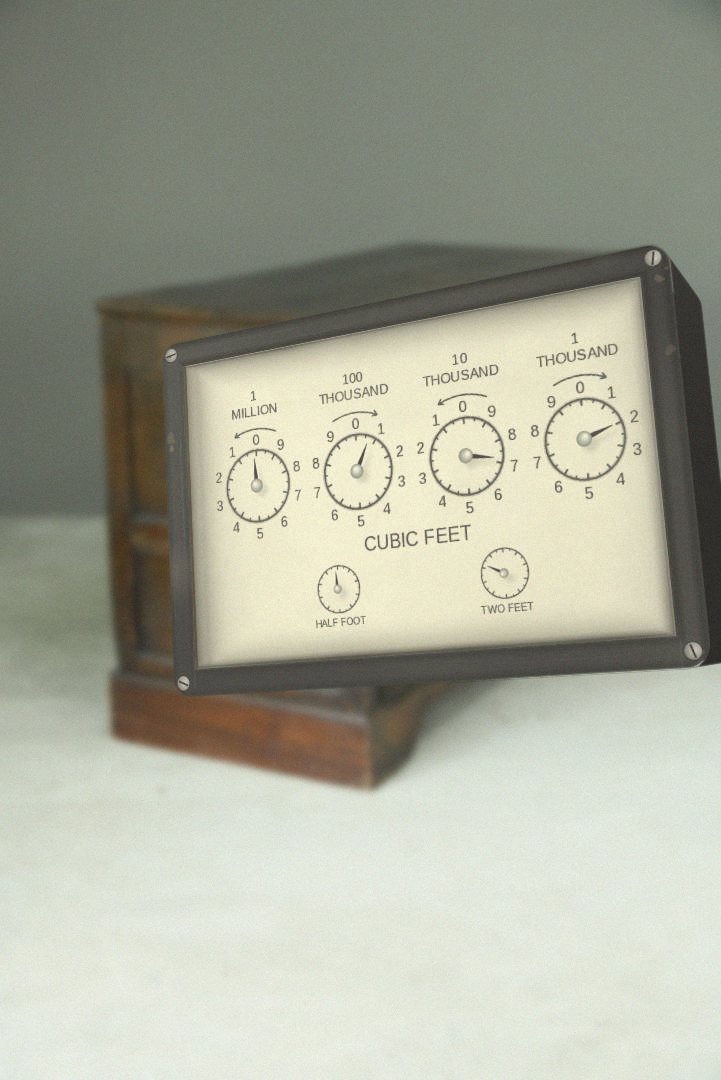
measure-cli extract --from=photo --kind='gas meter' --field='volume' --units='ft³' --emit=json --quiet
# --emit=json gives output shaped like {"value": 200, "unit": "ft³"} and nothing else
{"value": 7200, "unit": "ft³"}
